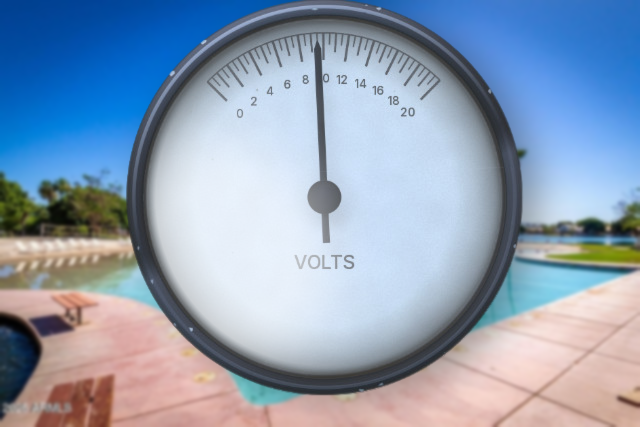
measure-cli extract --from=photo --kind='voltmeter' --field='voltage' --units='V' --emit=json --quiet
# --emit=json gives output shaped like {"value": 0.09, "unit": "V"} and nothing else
{"value": 9.5, "unit": "V"}
